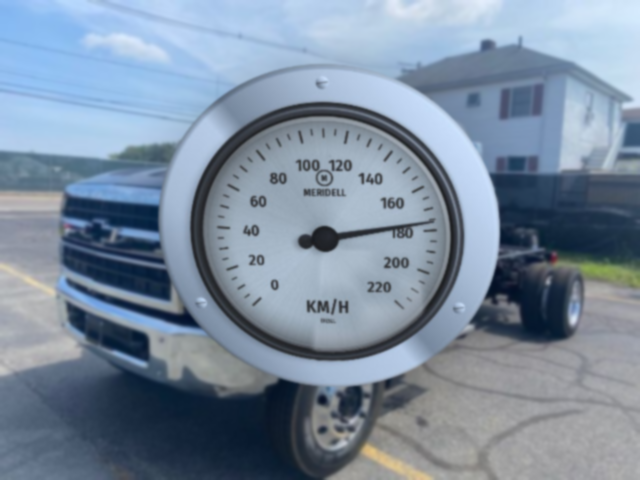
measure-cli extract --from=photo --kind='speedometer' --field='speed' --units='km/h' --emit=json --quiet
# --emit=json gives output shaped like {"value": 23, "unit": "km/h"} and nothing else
{"value": 175, "unit": "km/h"}
